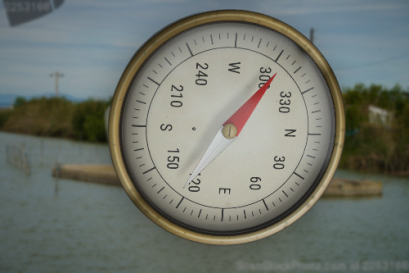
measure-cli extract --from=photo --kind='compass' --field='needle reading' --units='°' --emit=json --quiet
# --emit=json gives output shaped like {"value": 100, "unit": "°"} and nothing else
{"value": 305, "unit": "°"}
